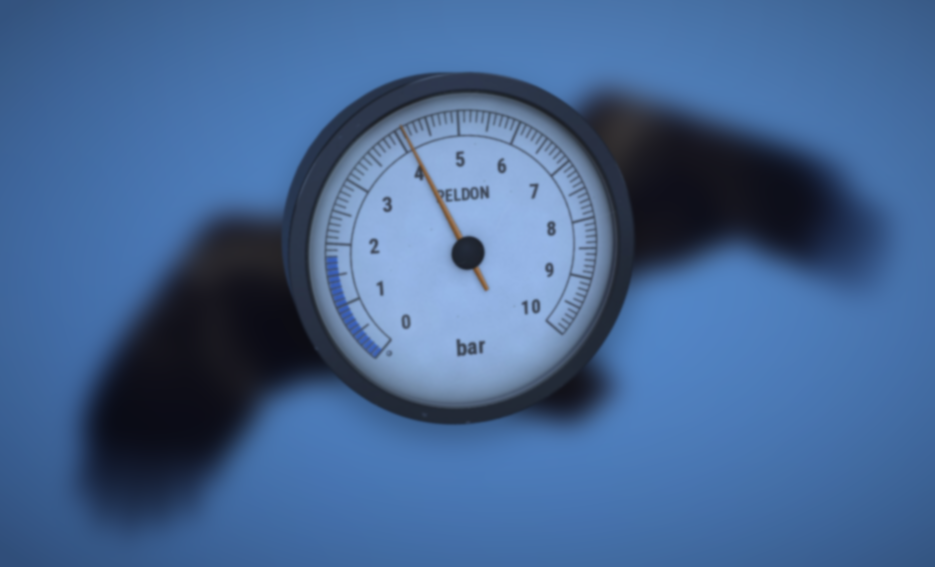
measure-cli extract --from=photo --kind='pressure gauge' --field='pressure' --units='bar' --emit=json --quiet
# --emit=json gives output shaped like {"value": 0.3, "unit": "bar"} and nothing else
{"value": 4.1, "unit": "bar"}
